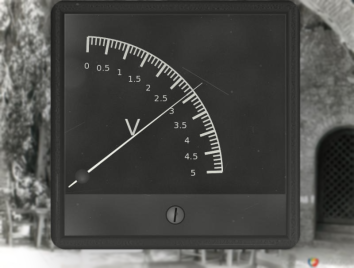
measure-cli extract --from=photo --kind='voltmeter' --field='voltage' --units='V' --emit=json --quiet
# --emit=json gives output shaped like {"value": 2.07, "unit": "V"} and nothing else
{"value": 2.9, "unit": "V"}
